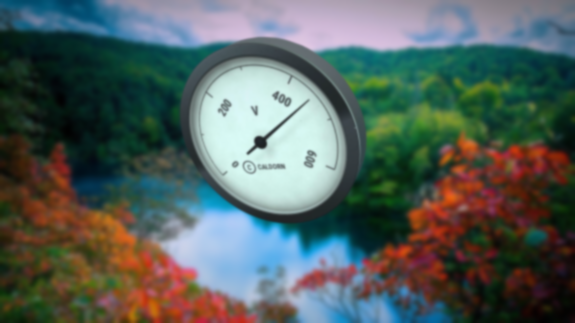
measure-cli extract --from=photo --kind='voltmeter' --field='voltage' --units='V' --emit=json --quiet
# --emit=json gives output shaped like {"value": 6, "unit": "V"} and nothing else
{"value": 450, "unit": "V"}
